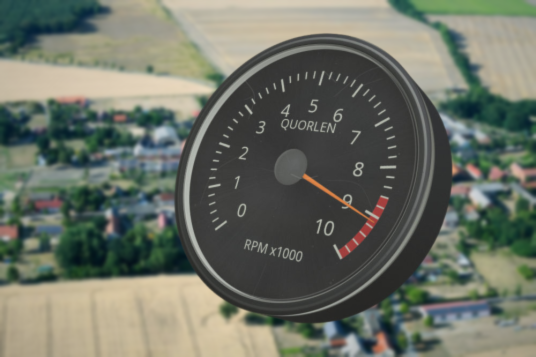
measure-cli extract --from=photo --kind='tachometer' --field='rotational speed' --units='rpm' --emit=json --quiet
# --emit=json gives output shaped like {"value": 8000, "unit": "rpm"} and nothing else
{"value": 9100, "unit": "rpm"}
